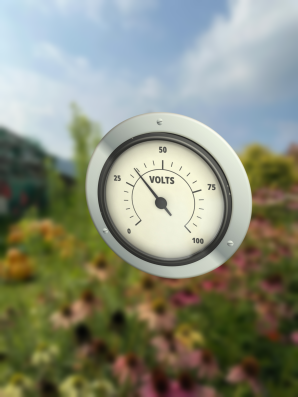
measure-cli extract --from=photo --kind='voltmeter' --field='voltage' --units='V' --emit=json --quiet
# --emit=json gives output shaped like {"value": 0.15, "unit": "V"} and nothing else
{"value": 35, "unit": "V"}
